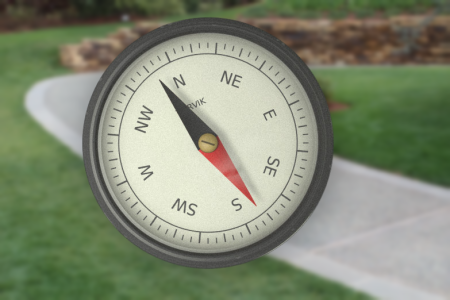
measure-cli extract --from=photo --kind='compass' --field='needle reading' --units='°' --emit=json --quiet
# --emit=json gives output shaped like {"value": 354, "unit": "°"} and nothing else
{"value": 167.5, "unit": "°"}
